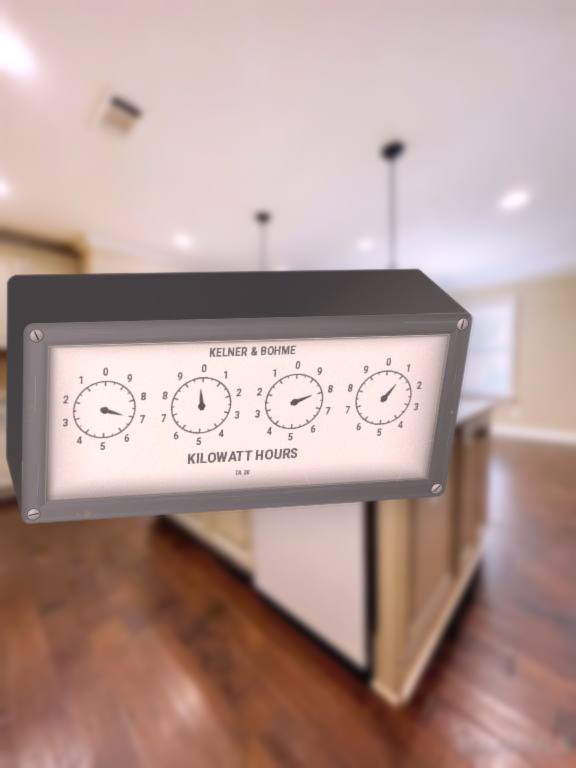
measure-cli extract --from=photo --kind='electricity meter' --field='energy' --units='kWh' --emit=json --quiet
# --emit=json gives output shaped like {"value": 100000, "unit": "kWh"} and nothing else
{"value": 6981, "unit": "kWh"}
